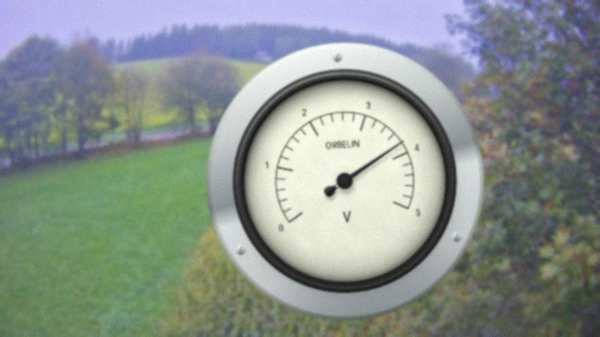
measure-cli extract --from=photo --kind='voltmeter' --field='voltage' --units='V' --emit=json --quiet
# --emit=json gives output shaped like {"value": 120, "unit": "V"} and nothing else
{"value": 3.8, "unit": "V"}
